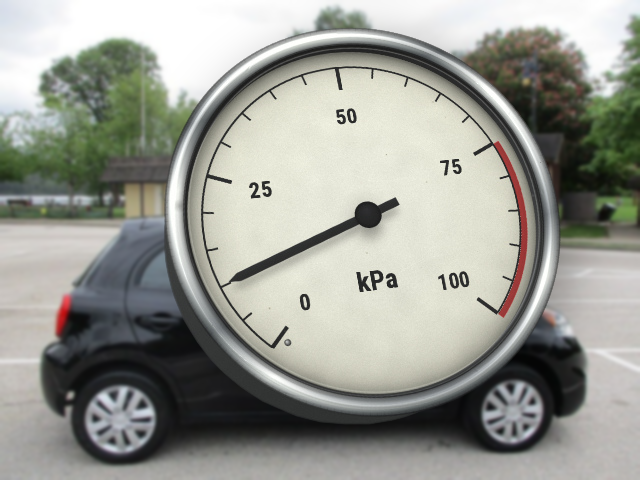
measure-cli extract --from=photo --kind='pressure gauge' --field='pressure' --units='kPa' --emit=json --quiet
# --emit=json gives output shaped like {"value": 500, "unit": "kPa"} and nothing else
{"value": 10, "unit": "kPa"}
